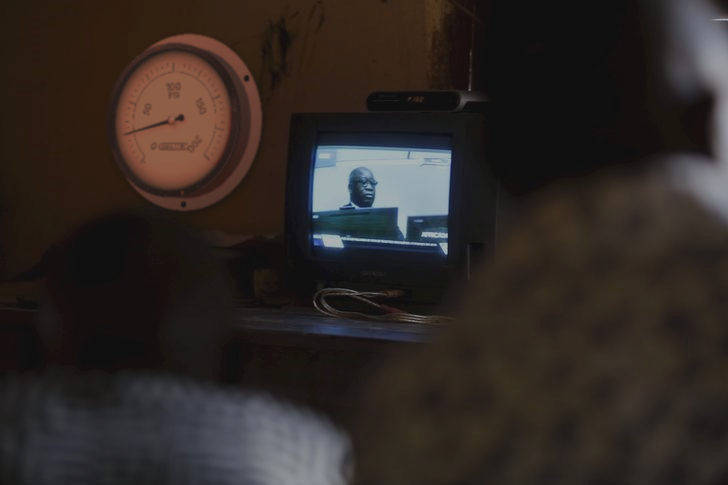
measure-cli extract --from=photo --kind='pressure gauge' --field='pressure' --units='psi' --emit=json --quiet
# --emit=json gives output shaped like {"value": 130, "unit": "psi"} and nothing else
{"value": 25, "unit": "psi"}
